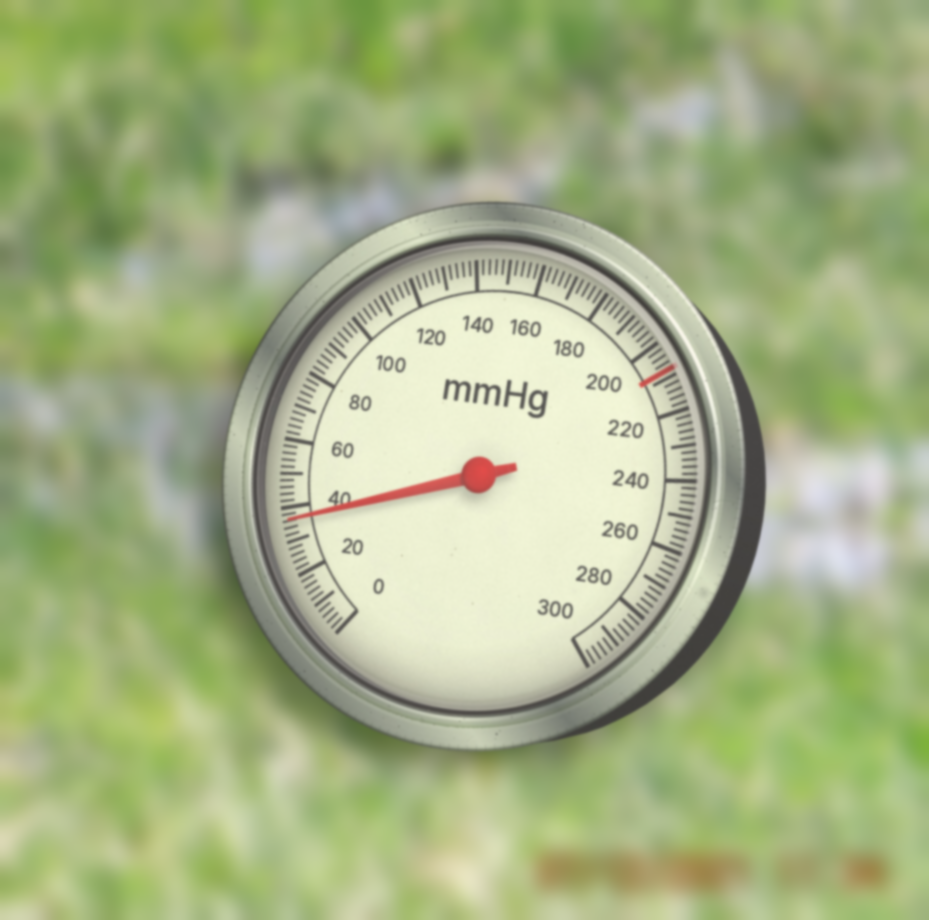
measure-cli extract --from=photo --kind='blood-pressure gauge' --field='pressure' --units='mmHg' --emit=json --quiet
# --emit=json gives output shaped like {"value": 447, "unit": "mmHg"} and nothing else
{"value": 36, "unit": "mmHg"}
